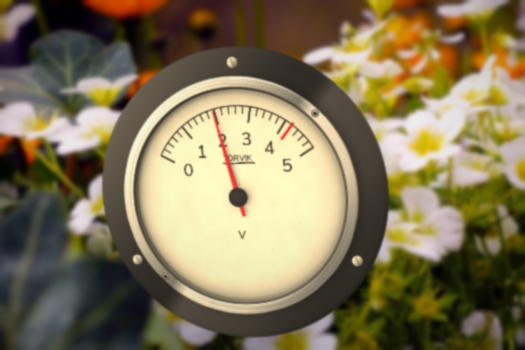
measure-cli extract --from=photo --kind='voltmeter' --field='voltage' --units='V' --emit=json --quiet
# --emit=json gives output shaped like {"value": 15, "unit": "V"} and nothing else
{"value": 2, "unit": "V"}
